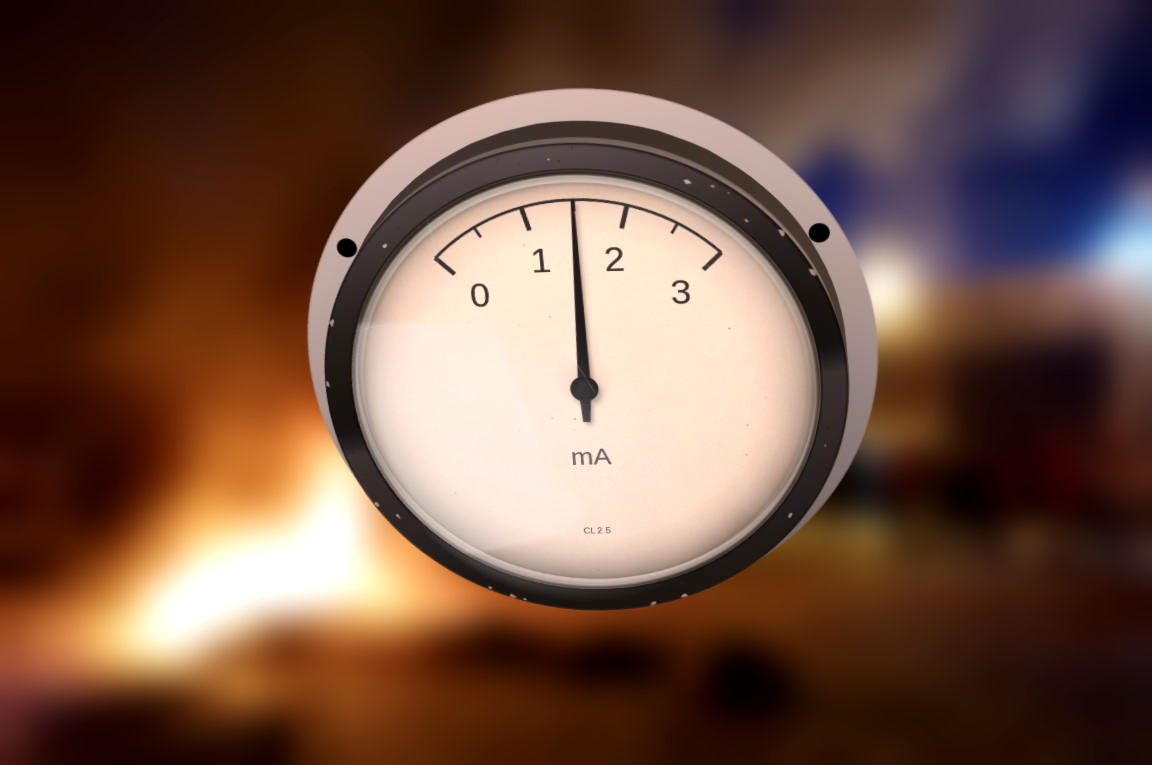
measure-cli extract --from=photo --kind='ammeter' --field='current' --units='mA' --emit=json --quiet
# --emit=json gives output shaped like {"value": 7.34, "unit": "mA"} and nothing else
{"value": 1.5, "unit": "mA"}
